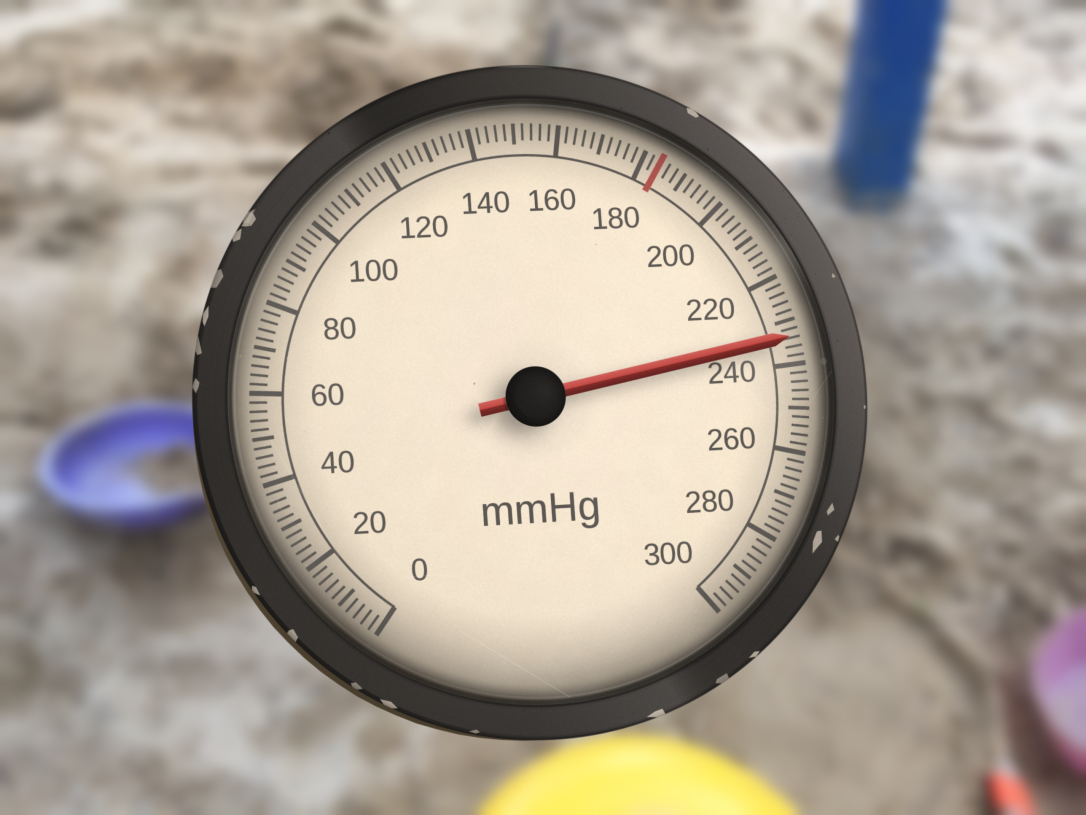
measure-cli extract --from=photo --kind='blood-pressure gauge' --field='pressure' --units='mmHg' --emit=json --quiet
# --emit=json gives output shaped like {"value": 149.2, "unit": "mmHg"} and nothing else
{"value": 234, "unit": "mmHg"}
